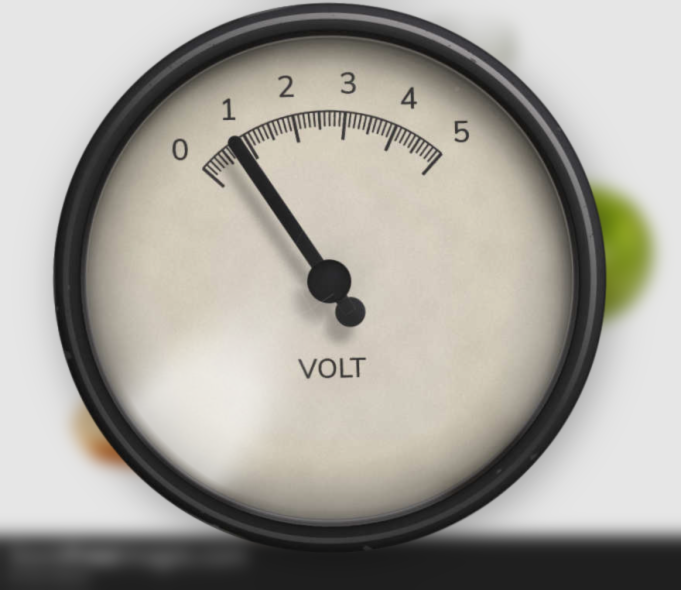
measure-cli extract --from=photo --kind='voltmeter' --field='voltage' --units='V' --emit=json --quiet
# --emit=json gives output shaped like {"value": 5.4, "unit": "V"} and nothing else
{"value": 0.8, "unit": "V"}
